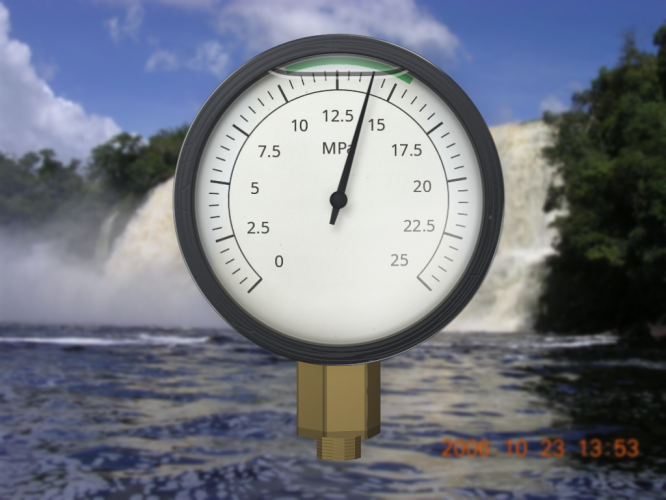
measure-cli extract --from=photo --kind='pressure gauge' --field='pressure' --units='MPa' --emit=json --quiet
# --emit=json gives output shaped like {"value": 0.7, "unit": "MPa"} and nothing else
{"value": 14, "unit": "MPa"}
